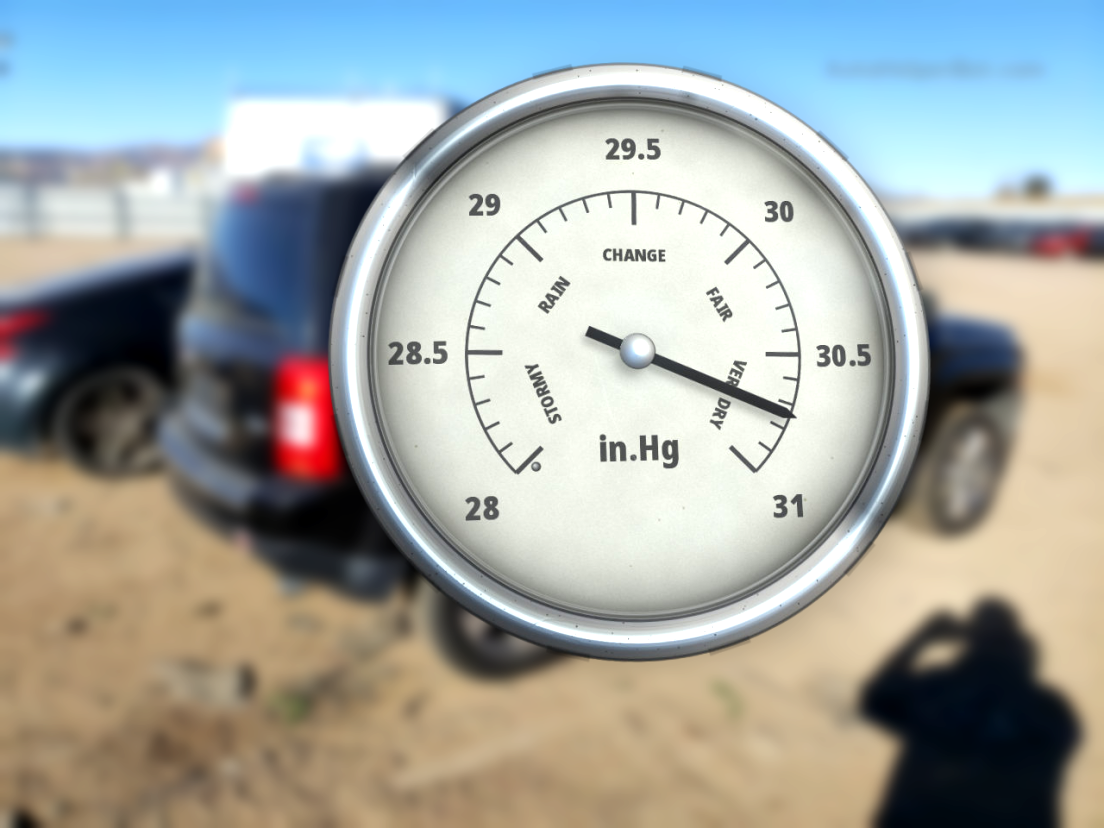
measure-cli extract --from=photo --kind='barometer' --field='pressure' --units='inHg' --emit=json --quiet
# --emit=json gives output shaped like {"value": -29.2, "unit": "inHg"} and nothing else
{"value": 30.75, "unit": "inHg"}
